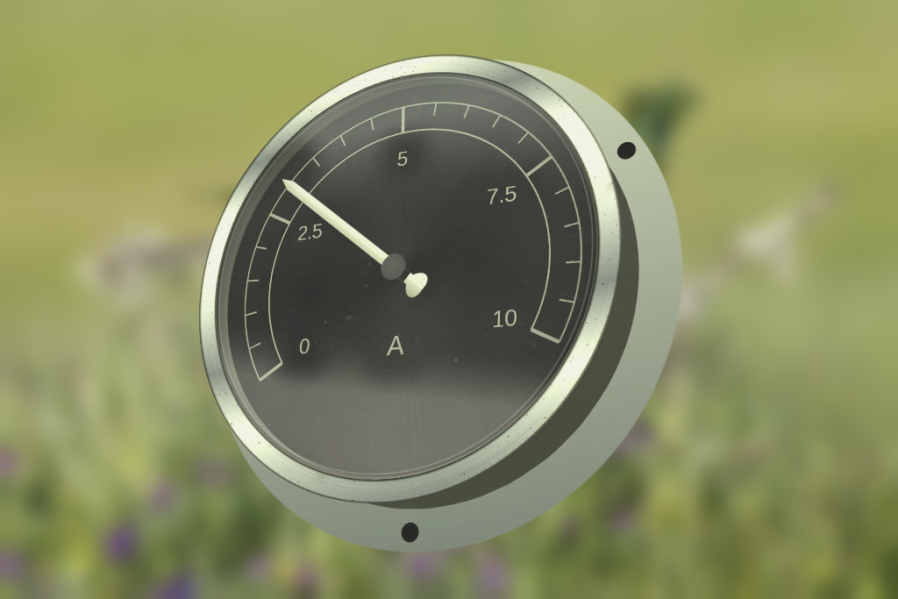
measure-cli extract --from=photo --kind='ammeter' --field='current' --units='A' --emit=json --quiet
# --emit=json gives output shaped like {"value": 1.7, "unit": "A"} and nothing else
{"value": 3, "unit": "A"}
